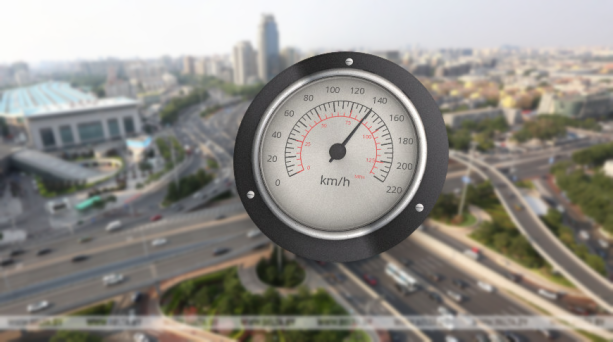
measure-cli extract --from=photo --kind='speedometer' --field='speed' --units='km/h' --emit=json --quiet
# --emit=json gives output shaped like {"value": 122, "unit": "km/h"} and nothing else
{"value": 140, "unit": "km/h"}
